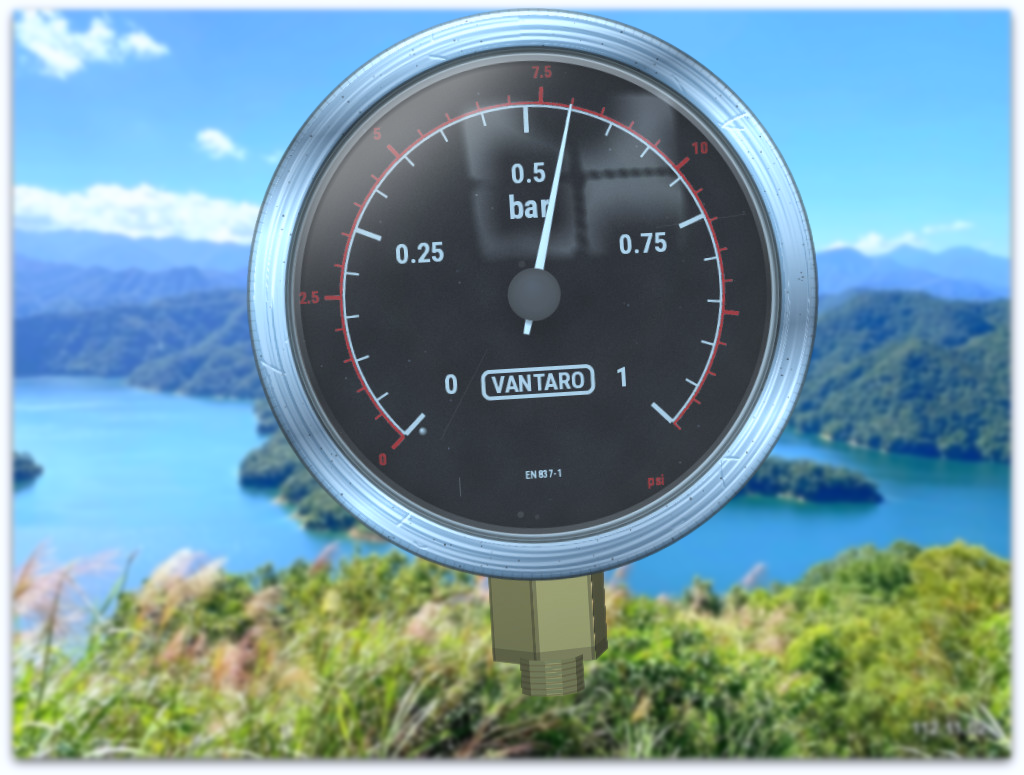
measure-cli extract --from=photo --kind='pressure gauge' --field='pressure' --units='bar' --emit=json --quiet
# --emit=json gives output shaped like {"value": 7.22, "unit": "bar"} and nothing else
{"value": 0.55, "unit": "bar"}
